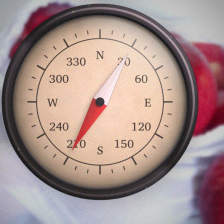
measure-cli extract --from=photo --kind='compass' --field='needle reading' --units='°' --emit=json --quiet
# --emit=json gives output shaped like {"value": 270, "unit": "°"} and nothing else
{"value": 210, "unit": "°"}
